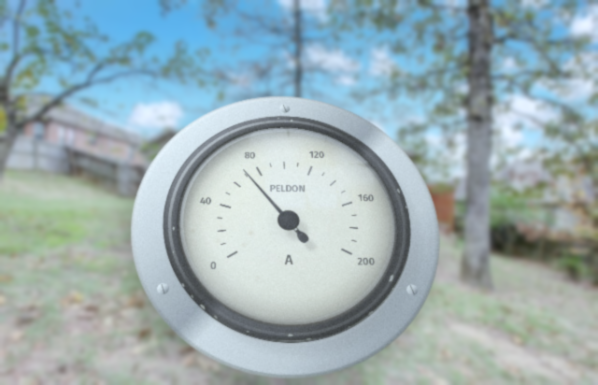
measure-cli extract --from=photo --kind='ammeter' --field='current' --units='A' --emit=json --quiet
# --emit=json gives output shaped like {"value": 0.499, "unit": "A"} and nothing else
{"value": 70, "unit": "A"}
